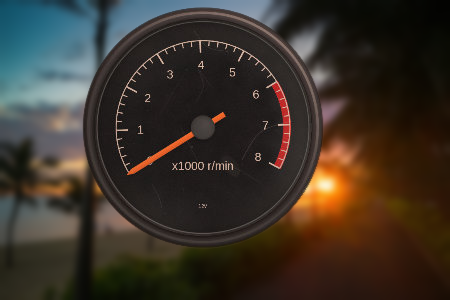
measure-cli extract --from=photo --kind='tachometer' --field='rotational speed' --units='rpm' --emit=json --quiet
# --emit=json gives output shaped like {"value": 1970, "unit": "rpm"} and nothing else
{"value": 0, "unit": "rpm"}
